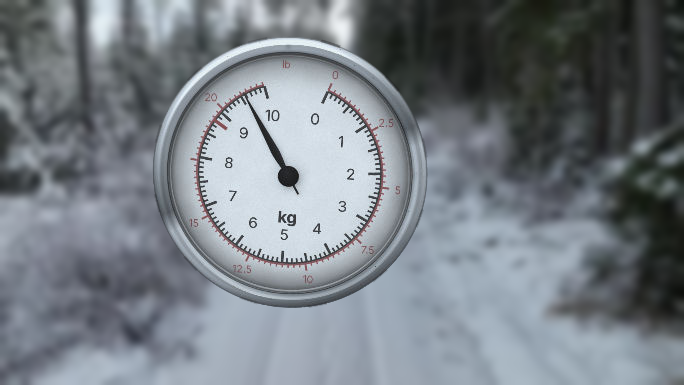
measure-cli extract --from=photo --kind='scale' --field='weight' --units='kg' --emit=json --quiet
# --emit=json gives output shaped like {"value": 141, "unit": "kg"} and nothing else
{"value": 9.6, "unit": "kg"}
